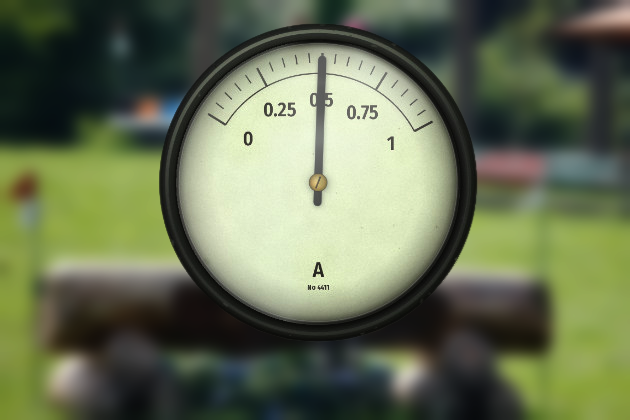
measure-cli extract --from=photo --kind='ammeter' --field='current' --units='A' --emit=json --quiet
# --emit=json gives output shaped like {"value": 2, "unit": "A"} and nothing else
{"value": 0.5, "unit": "A"}
